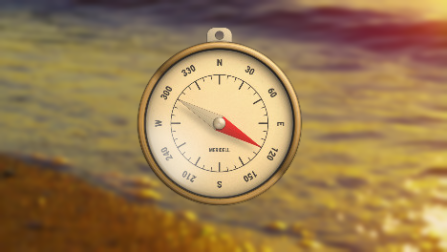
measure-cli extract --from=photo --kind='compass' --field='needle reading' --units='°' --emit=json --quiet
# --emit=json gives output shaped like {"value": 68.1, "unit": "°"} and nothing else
{"value": 120, "unit": "°"}
